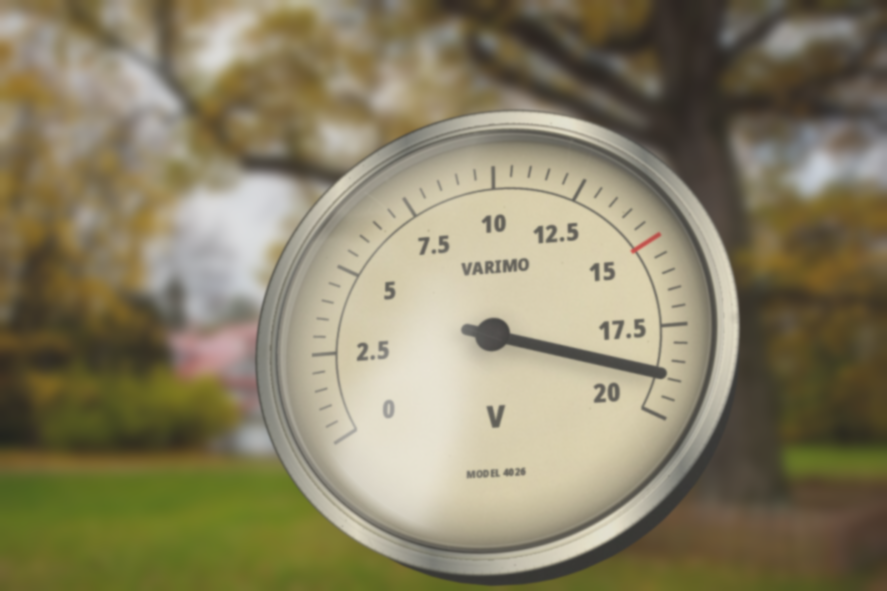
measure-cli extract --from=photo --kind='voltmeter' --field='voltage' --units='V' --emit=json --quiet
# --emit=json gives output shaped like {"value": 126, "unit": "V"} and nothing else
{"value": 19, "unit": "V"}
